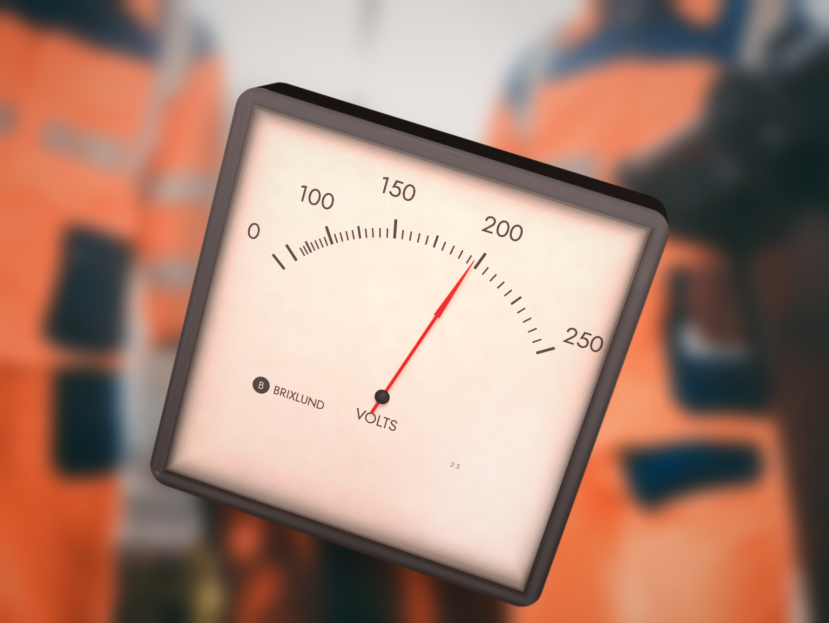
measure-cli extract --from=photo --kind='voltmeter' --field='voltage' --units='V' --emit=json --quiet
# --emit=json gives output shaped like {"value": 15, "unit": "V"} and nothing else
{"value": 197.5, "unit": "V"}
